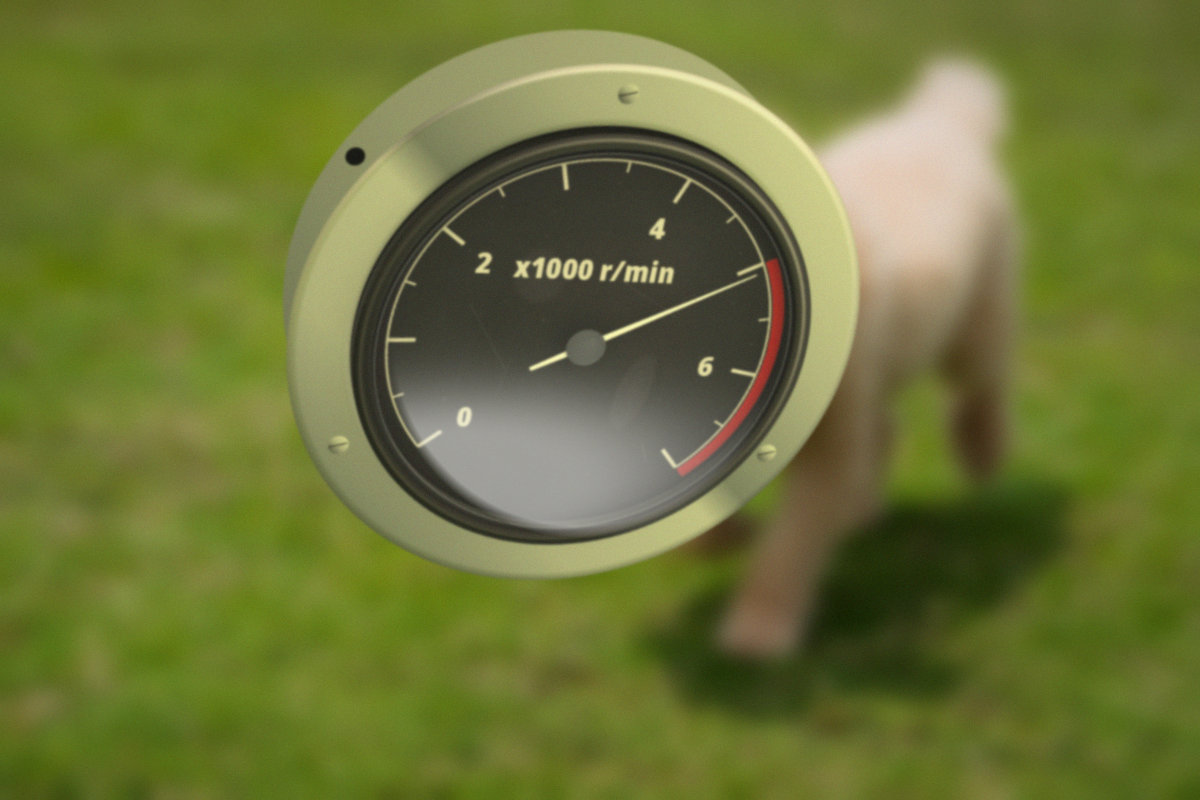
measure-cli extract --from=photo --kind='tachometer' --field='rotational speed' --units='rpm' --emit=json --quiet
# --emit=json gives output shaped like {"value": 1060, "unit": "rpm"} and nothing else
{"value": 5000, "unit": "rpm"}
